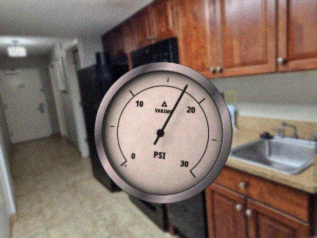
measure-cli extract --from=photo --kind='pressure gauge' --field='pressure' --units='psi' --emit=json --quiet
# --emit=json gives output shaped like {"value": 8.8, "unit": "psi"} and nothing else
{"value": 17.5, "unit": "psi"}
